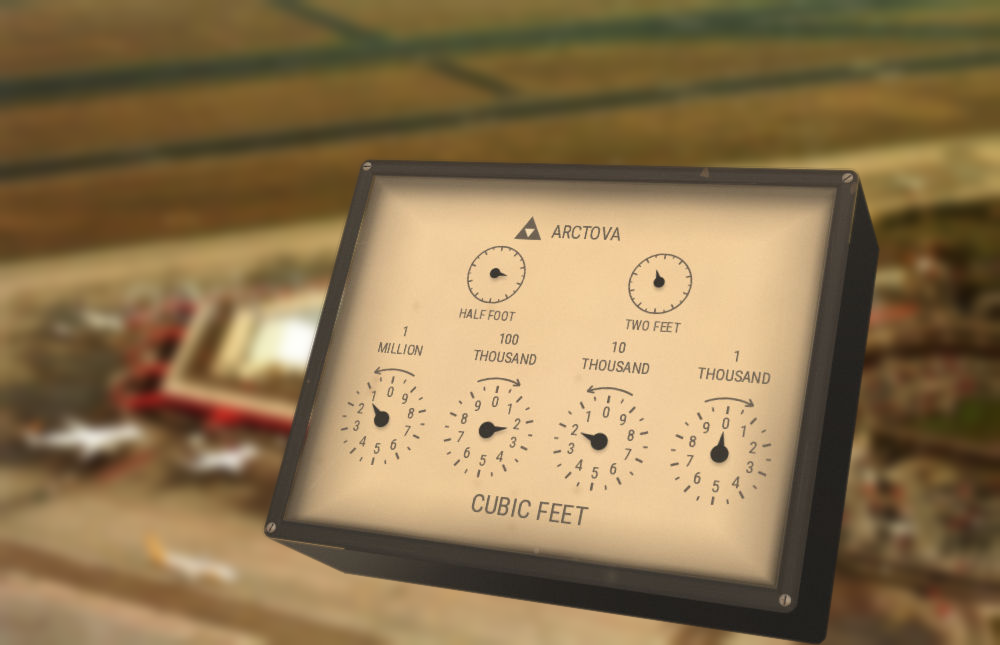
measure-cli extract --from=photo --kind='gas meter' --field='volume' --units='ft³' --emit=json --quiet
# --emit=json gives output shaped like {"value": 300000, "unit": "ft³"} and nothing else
{"value": 122000, "unit": "ft³"}
